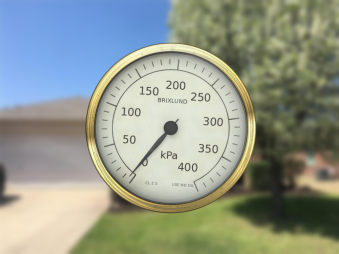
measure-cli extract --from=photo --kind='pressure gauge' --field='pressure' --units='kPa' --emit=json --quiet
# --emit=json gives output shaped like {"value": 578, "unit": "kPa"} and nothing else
{"value": 5, "unit": "kPa"}
